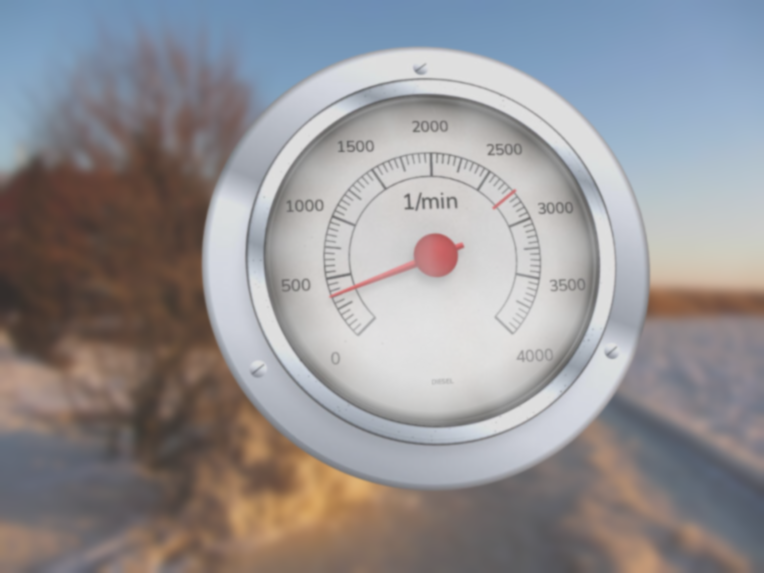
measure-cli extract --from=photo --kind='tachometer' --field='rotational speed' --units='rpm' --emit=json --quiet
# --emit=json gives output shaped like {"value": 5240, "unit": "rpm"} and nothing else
{"value": 350, "unit": "rpm"}
